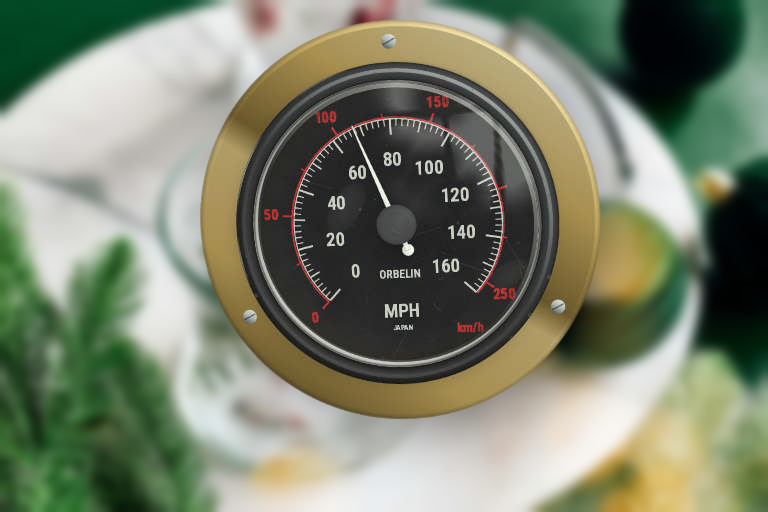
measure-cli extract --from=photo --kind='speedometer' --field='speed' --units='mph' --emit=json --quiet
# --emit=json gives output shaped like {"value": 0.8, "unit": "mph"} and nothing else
{"value": 68, "unit": "mph"}
